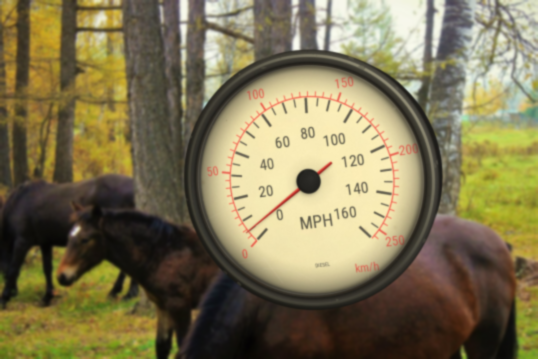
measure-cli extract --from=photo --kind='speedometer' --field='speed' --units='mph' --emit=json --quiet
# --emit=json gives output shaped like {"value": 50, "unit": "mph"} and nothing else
{"value": 5, "unit": "mph"}
